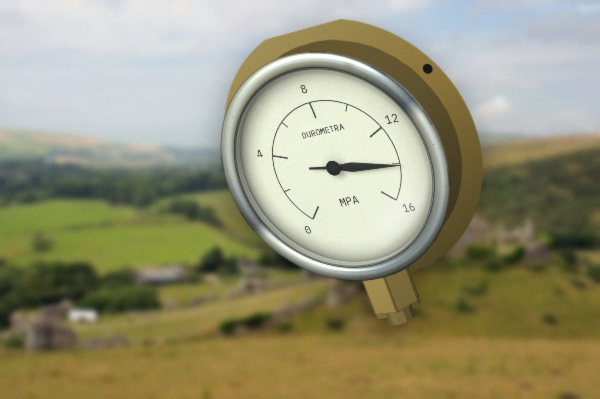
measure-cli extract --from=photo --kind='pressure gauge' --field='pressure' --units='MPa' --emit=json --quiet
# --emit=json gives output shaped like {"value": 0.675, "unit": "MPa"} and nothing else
{"value": 14, "unit": "MPa"}
